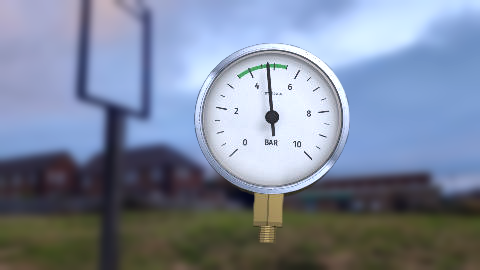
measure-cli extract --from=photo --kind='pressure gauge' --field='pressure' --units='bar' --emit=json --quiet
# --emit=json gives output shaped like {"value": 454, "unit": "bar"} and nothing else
{"value": 4.75, "unit": "bar"}
